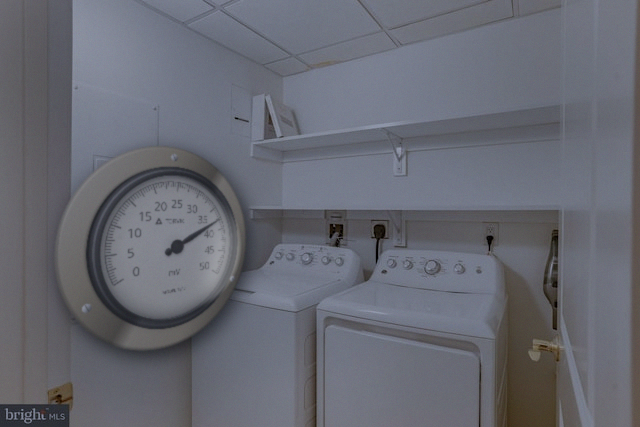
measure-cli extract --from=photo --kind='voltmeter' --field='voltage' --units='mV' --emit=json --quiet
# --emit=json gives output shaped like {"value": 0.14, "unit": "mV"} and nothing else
{"value": 37.5, "unit": "mV"}
